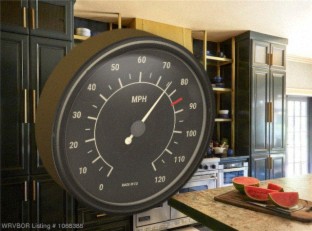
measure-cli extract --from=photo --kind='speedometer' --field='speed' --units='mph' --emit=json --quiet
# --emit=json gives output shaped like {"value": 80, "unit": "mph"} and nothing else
{"value": 75, "unit": "mph"}
